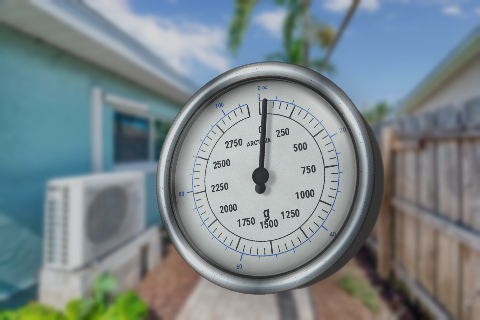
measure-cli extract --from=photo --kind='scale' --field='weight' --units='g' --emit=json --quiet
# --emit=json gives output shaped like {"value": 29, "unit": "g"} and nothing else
{"value": 50, "unit": "g"}
